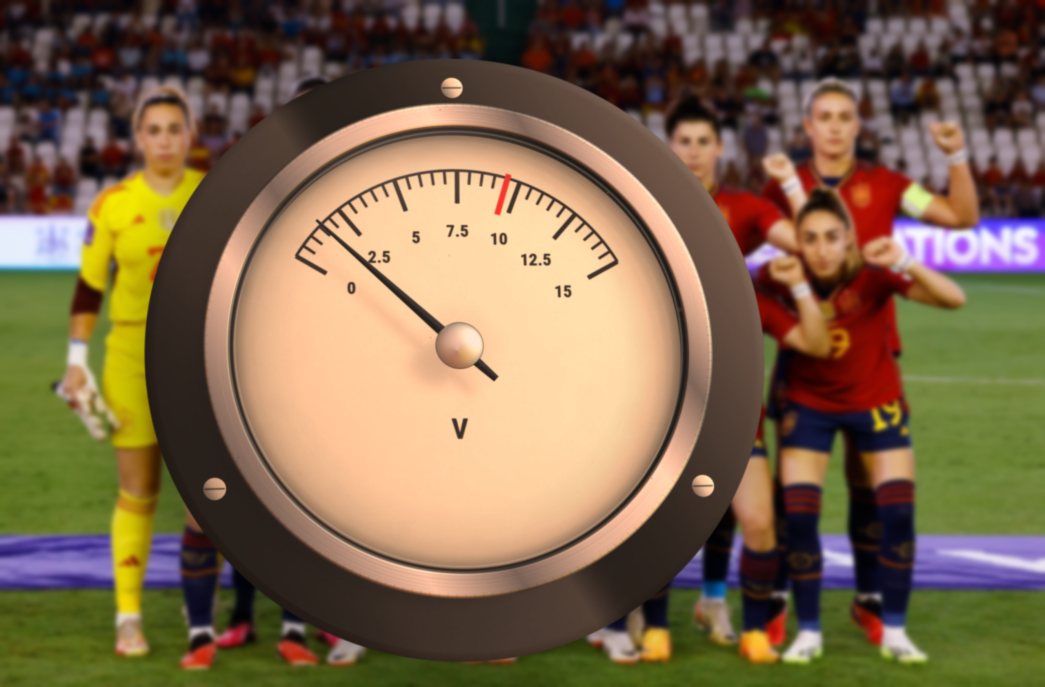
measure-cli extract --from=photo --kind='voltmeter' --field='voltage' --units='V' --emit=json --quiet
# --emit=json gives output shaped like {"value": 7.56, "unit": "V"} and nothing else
{"value": 1.5, "unit": "V"}
